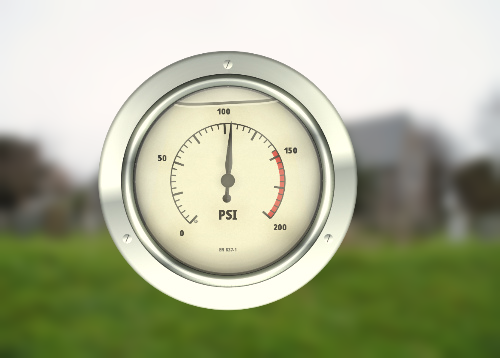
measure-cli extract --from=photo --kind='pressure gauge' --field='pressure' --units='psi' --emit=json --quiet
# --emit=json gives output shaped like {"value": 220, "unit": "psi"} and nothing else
{"value": 105, "unit": "psi"}
